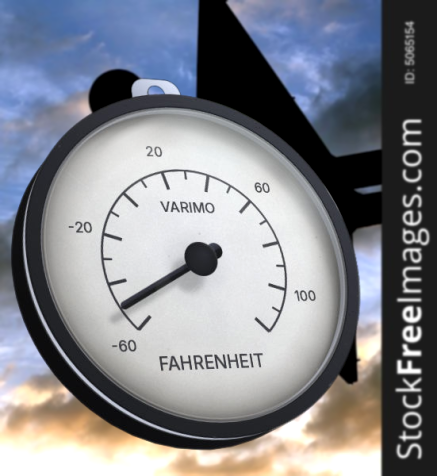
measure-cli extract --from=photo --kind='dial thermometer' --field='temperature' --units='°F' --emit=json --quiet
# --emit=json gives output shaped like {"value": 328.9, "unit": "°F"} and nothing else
{"value": -50, "unit": "°F"}
